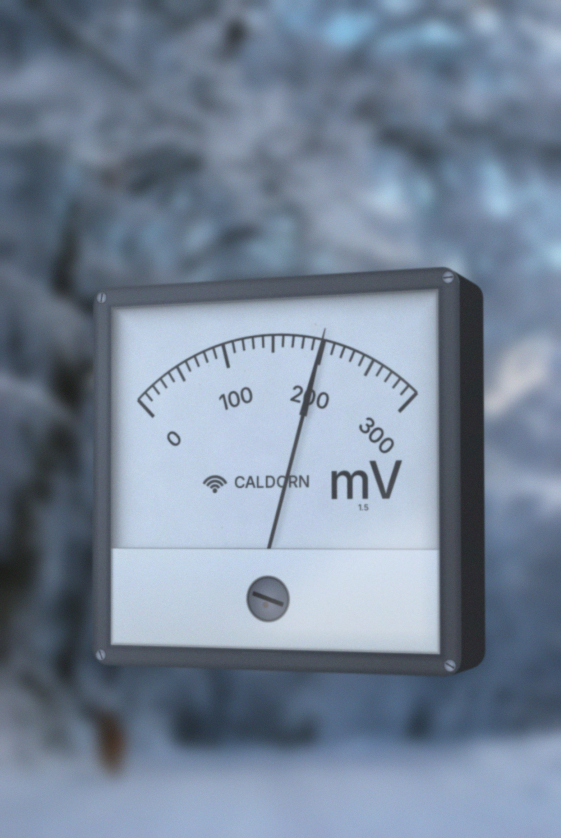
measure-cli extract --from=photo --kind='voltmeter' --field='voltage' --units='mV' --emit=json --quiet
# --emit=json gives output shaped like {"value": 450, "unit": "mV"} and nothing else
{"value": 200, "unit": "mV"}
